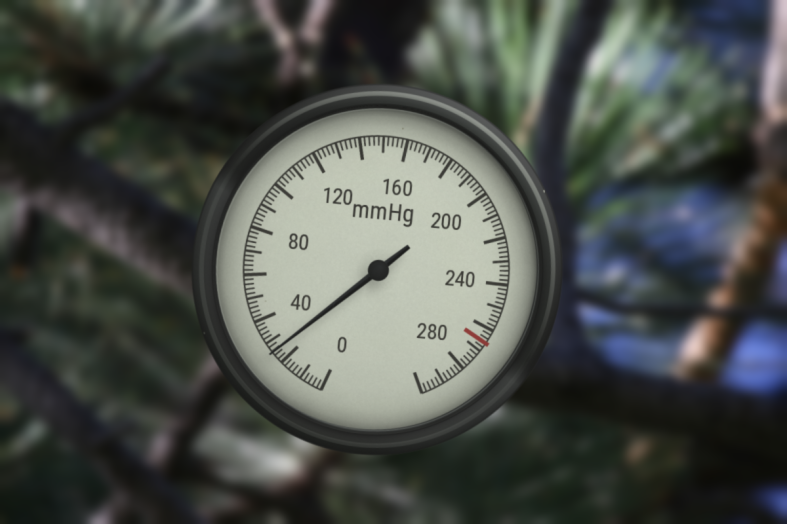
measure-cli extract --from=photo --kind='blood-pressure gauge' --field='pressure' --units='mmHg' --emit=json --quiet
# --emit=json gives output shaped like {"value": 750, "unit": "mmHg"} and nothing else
{"value": 26, "unit": "mmHg"}
